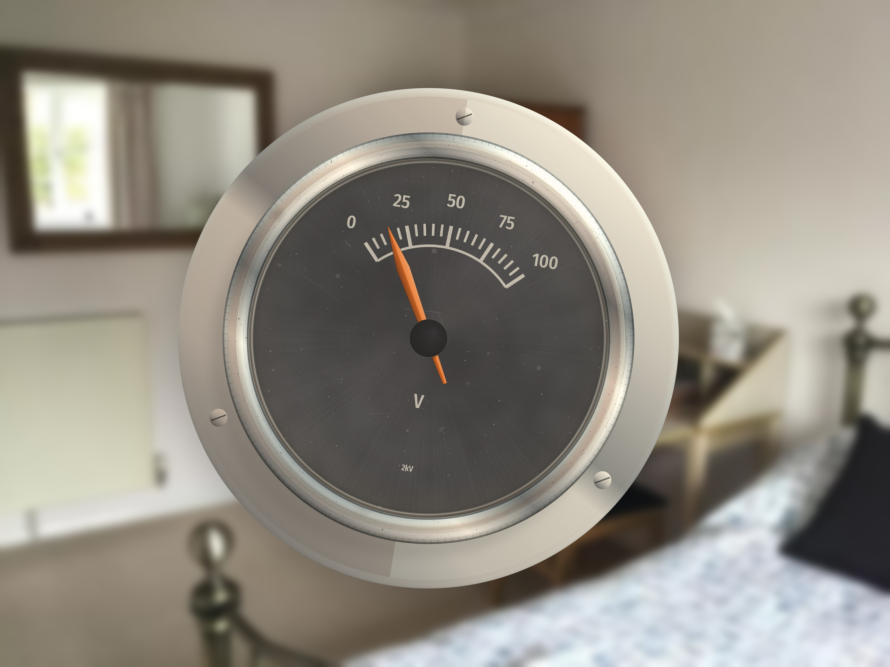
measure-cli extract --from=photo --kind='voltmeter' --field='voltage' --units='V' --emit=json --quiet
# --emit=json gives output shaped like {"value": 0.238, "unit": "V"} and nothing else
{"value": 15, "unit": "V"}
